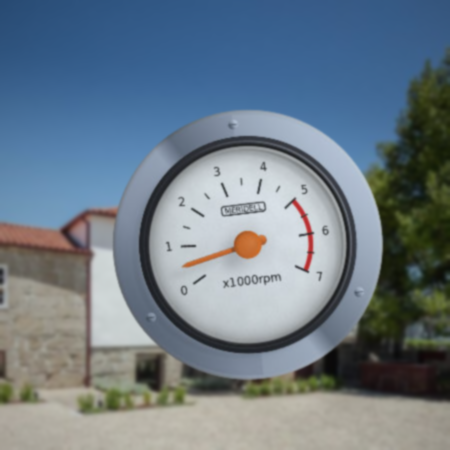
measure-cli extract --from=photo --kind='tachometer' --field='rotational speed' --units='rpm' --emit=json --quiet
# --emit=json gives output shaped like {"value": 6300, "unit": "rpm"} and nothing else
{"value": 500, "unit": "rpm"}
